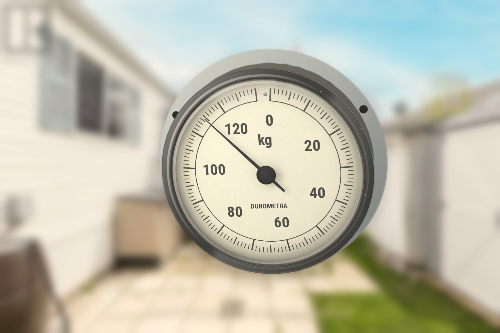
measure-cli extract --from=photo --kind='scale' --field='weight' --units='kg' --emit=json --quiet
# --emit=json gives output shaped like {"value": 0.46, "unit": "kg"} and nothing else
{"value": 115, "unit": "kg"}
